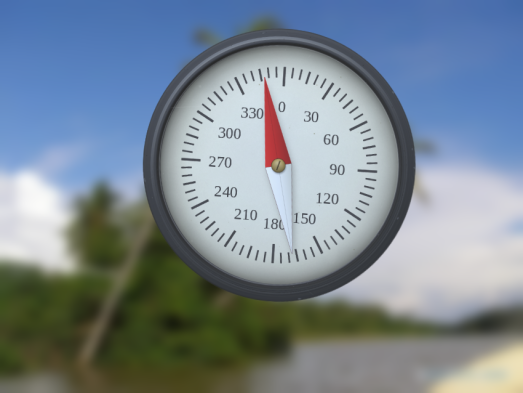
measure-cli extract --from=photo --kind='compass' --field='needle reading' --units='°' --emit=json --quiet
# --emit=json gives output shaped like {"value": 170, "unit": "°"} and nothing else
{"value": 347.5, "unit": "°"}
